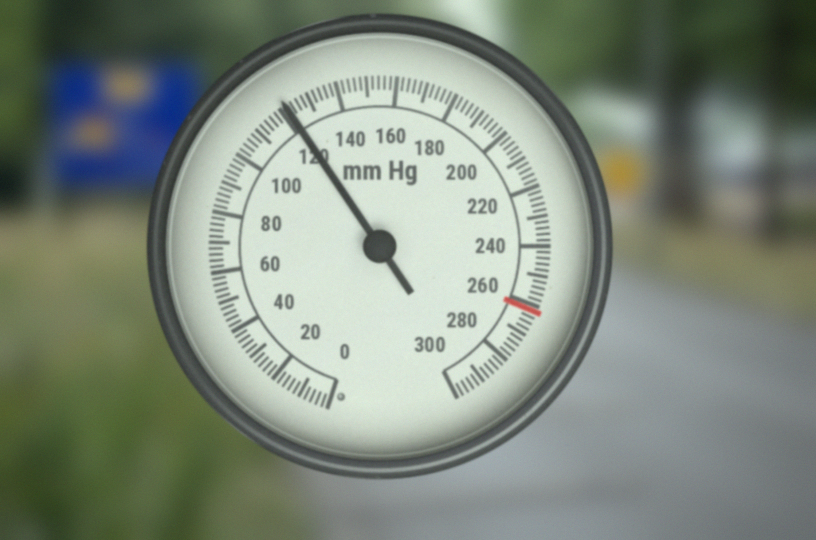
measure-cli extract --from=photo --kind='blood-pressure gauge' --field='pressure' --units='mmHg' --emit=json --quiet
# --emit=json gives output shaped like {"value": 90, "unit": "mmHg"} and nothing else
{"value": 122, "unit": "mmHg"}
